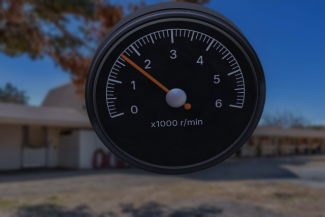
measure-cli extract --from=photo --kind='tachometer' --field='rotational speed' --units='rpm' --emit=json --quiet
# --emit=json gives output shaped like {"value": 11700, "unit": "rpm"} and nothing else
{"value": 1700, "unit": "rpm"}
